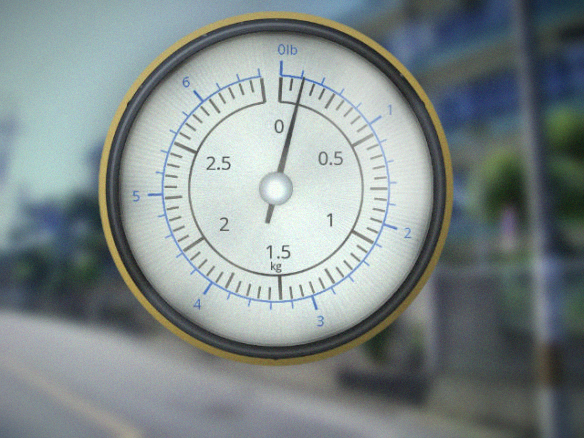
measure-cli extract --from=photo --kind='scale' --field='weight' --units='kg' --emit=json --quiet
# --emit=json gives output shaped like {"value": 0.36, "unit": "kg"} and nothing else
{"value": 0.1, "unit": "kg"}
